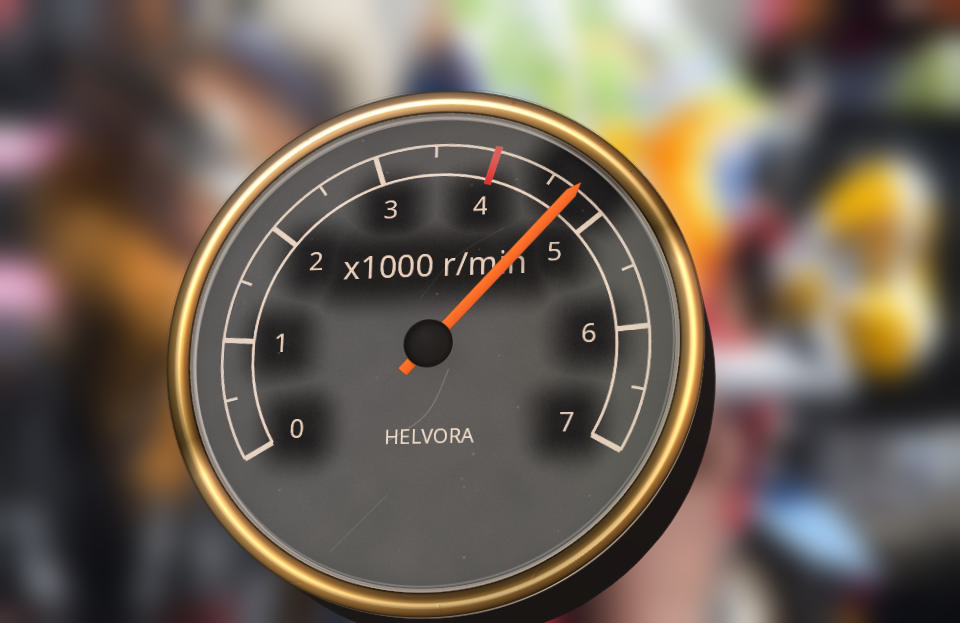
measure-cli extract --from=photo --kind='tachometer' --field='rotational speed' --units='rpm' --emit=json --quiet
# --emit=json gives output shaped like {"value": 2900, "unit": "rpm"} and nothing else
{"value": 4750, "unit": "rpm"}
